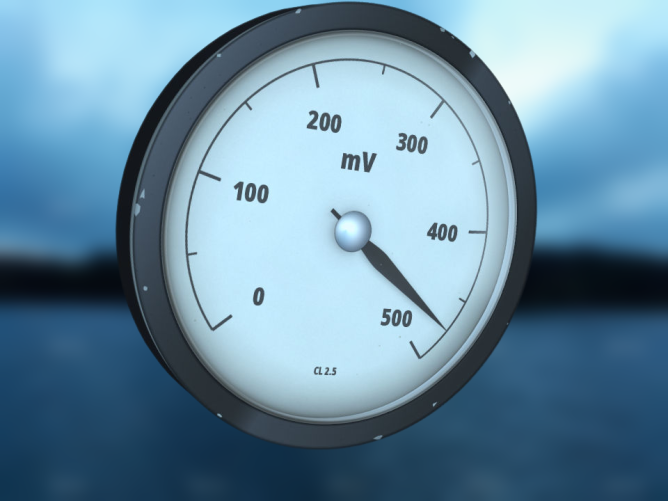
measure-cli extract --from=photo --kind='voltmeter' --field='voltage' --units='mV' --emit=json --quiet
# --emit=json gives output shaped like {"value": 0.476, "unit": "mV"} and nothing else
{"value": 475, "unit": "mV"}
